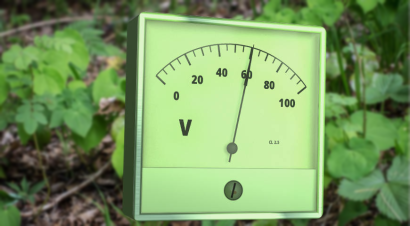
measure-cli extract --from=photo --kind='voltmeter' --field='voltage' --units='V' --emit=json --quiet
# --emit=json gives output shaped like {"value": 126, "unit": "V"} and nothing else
{"value": 60, "unit": "V"}
